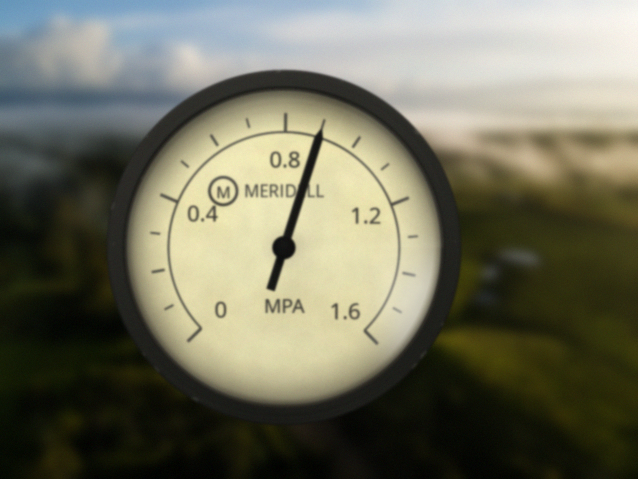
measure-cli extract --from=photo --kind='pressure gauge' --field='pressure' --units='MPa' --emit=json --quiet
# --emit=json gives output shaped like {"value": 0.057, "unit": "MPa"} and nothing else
{"value": 0.9, "unit": "MPa"}
